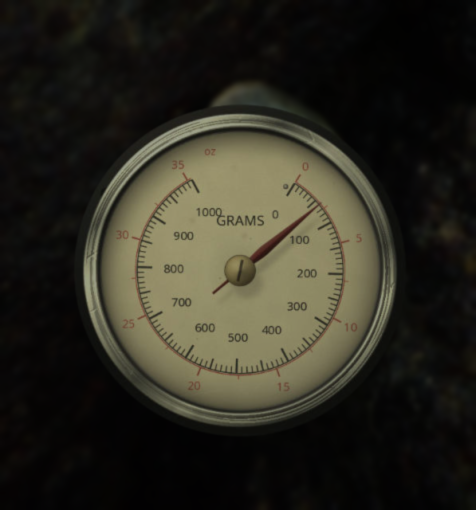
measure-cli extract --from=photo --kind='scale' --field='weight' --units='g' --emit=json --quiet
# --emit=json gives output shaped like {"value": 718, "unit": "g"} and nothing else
{"value": 60, "unit": "g"}
